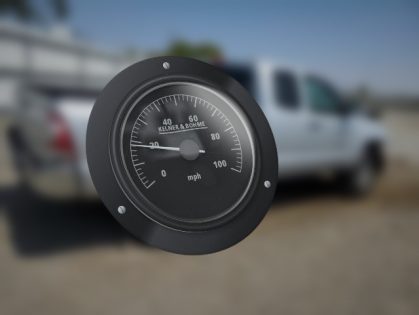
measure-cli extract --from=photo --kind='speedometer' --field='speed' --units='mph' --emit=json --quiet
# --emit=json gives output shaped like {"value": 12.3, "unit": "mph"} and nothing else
{"value": 18, "unit": "mph"}
